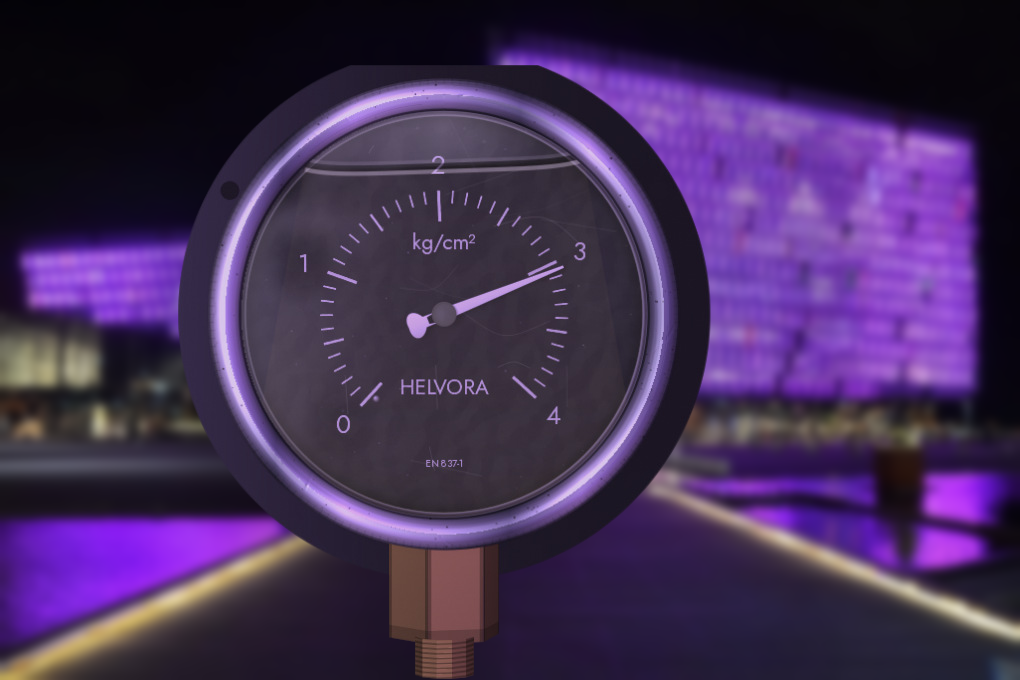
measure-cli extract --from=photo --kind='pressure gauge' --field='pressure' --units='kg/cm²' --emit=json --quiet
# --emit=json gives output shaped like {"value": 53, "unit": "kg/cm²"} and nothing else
{"value": 3.05, "unit": "kg/cm²"}
